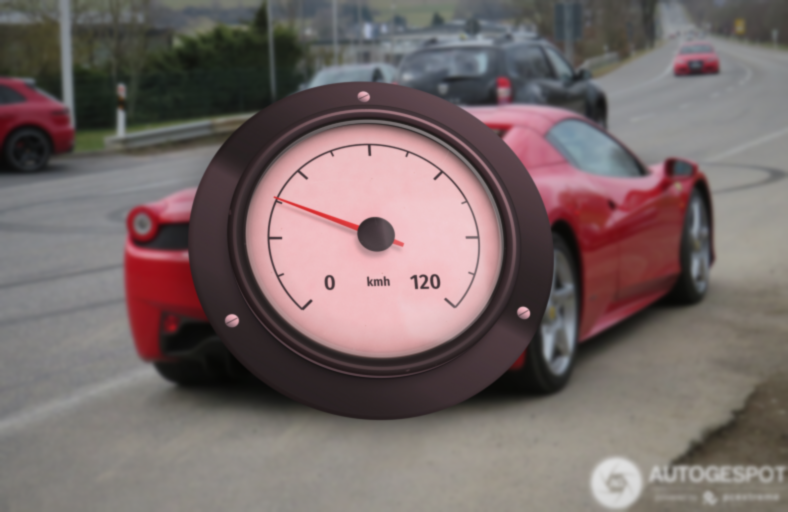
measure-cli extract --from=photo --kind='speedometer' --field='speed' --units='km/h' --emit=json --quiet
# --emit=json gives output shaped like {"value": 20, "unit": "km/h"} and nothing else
{"value": 30, "unit": "km/h"}
